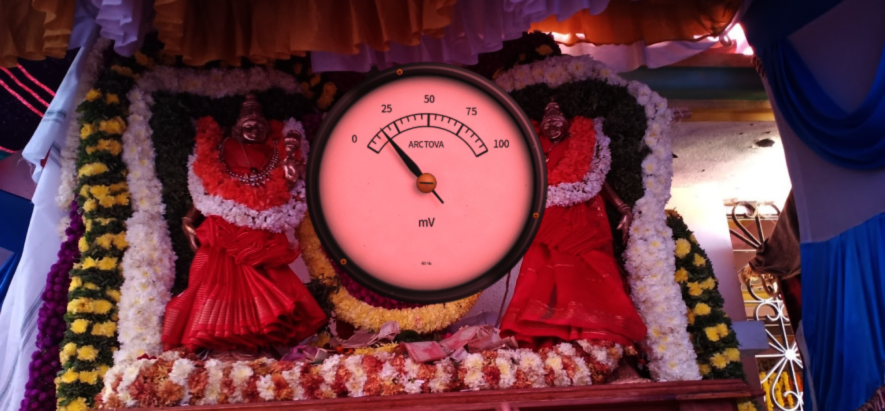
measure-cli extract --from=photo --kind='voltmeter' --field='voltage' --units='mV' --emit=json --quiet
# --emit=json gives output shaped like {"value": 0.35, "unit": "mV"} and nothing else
{"value": 15, "unit": "mV"}
